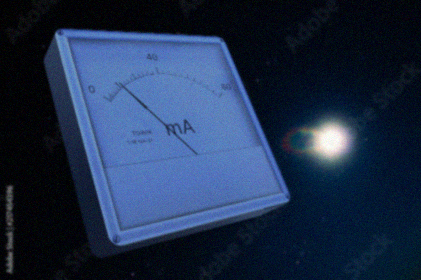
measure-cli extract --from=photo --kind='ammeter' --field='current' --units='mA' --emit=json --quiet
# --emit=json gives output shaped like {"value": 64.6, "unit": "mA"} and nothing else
{"value": 20, "unit": "mA"}
